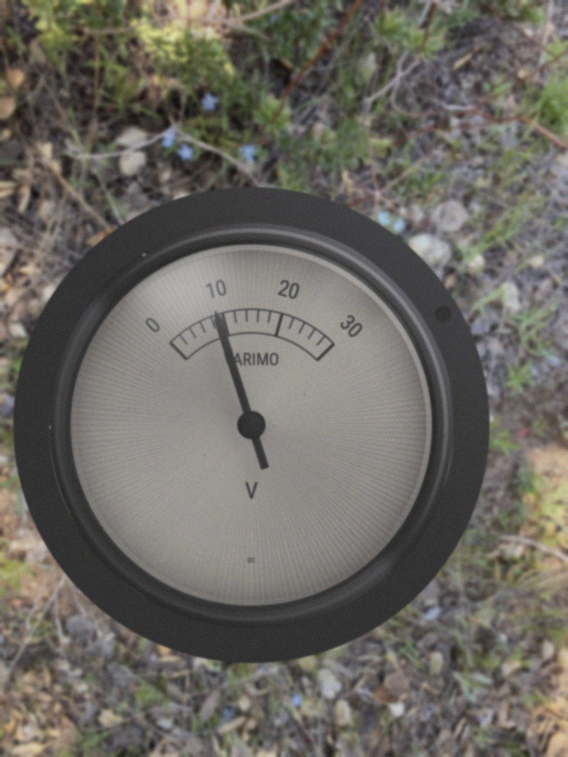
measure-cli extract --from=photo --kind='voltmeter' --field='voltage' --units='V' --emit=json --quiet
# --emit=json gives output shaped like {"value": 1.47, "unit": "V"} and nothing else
{"value": 9, "unit": "V"}
